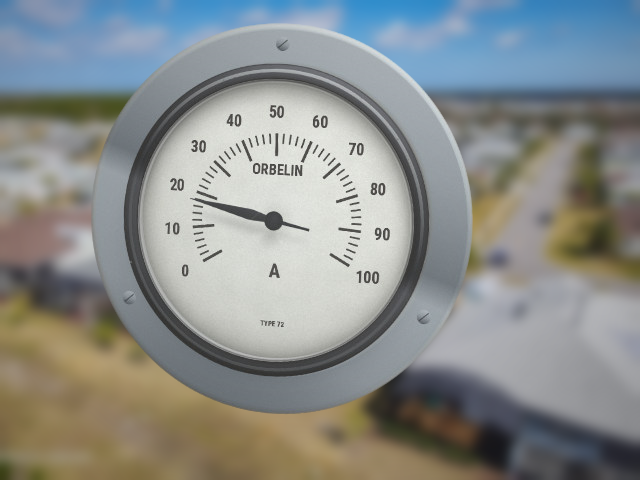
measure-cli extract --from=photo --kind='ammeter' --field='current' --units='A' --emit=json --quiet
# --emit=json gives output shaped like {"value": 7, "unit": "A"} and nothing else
{"value": 18, "unit": "A"}
